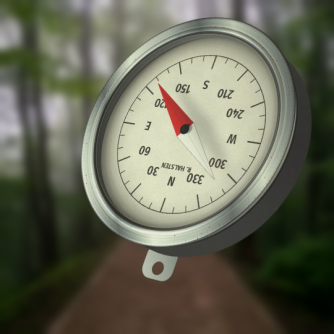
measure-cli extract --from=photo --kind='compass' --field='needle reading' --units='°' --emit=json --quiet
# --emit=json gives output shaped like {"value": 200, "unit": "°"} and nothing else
{"value": 130, "unit": "°"}
